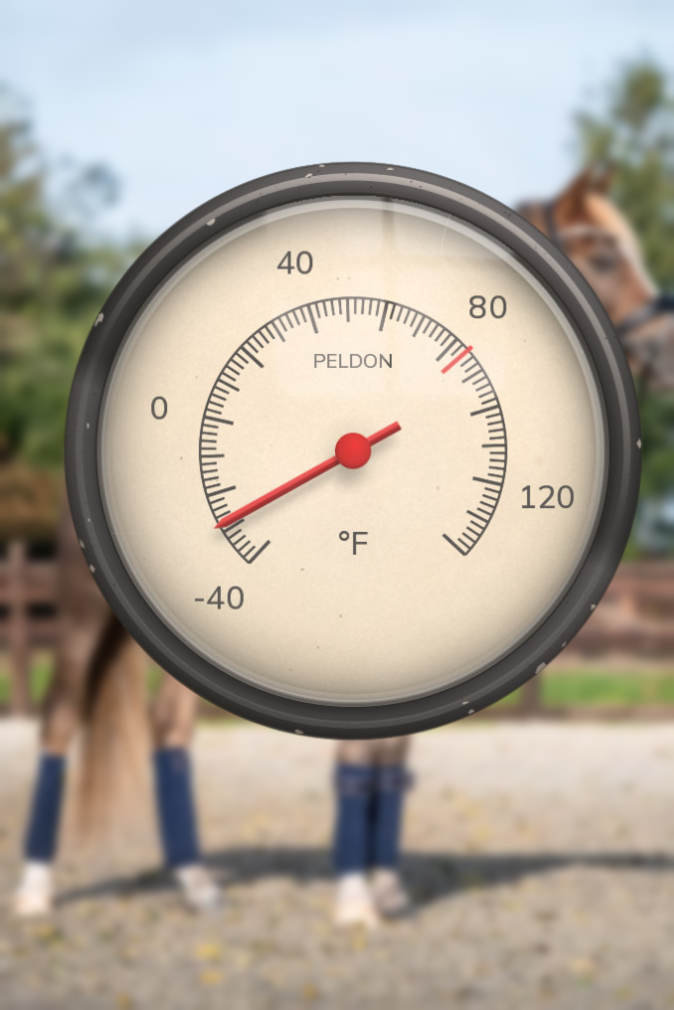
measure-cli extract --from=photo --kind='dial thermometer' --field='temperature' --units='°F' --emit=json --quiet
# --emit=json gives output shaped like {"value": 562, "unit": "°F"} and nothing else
{"value": -28, "unit": "°F"}
